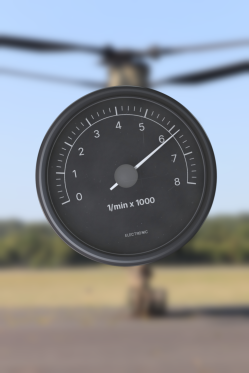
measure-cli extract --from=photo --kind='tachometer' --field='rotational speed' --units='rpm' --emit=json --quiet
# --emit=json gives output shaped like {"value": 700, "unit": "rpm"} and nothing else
{"value": 6200, "unit": "rpm"}
